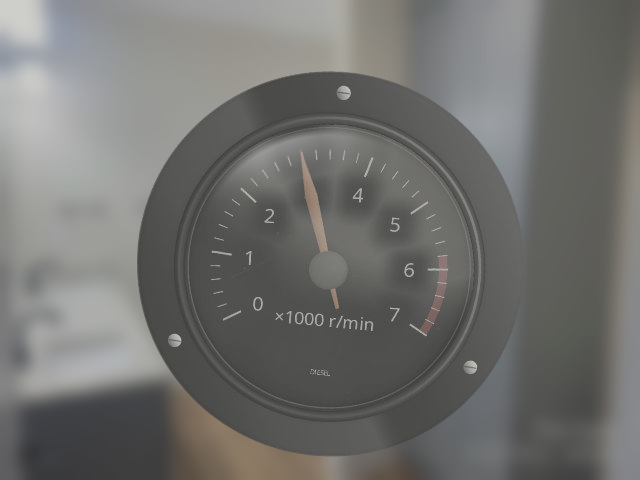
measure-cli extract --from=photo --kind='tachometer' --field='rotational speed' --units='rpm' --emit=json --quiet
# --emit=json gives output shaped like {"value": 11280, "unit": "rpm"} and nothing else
{"value": 3000, "unit": "rpm"}
